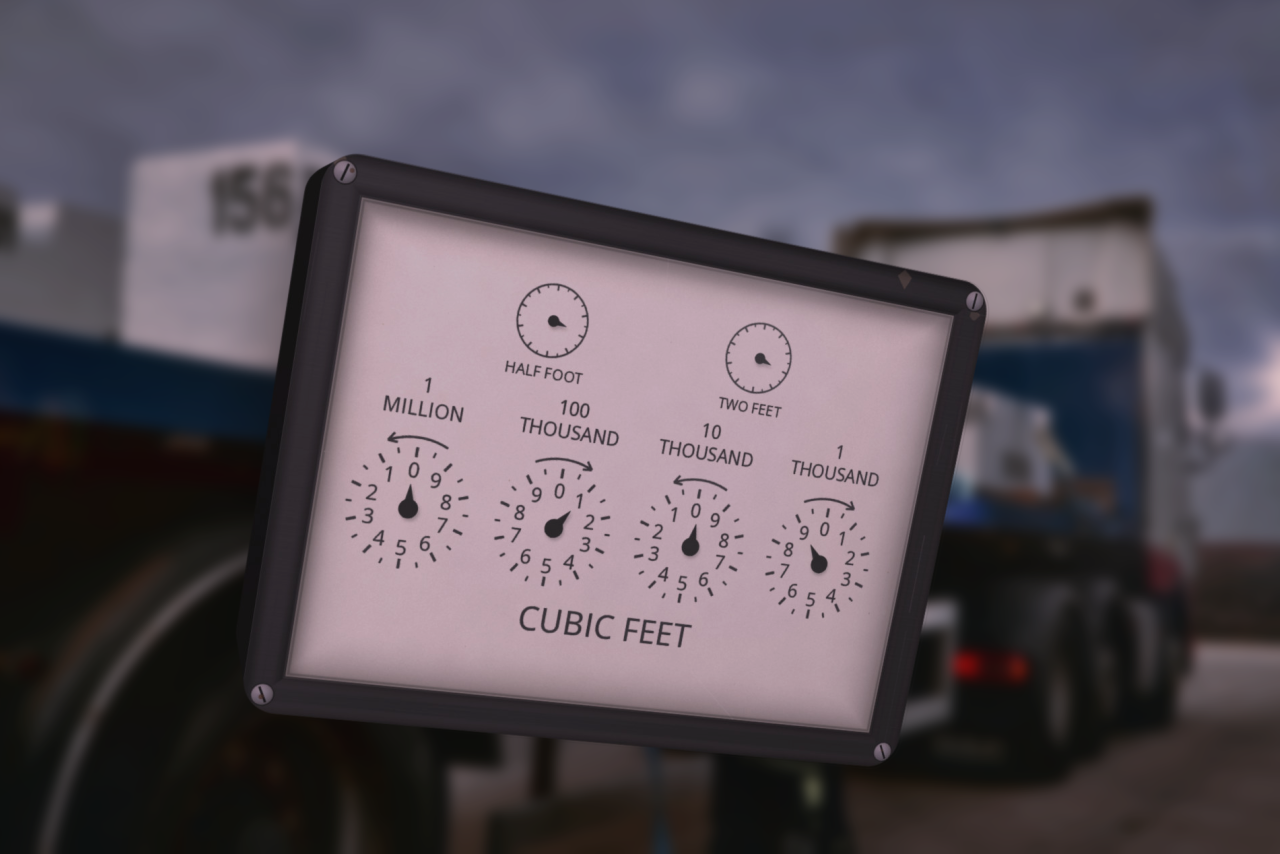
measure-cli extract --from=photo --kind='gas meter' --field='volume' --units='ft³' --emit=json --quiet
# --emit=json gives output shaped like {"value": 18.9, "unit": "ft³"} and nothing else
{"value": 9900, "unit": "ft³"}
